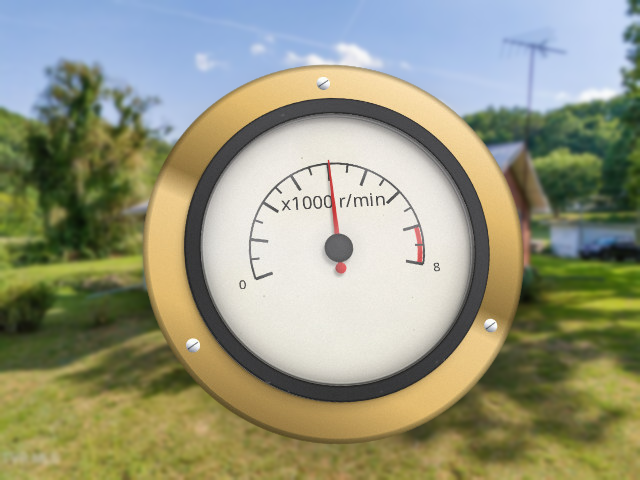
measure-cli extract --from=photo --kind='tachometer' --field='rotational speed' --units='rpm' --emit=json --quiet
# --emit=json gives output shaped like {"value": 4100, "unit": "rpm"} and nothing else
{"value": 4000, "unit": "rpm"}
